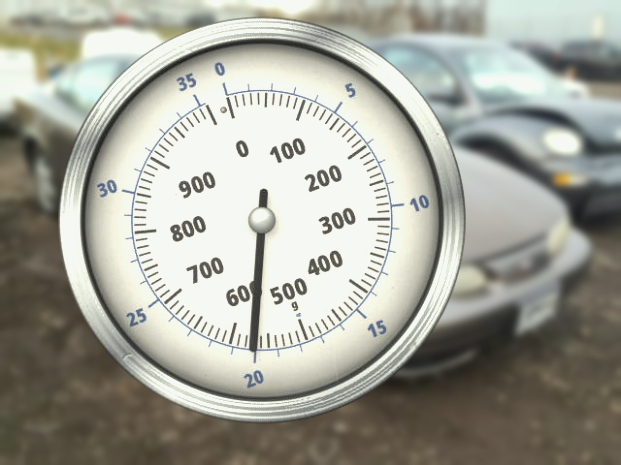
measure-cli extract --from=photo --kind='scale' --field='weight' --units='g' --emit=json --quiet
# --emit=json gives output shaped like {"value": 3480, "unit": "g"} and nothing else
{"value": 570, "unit": "g"}
